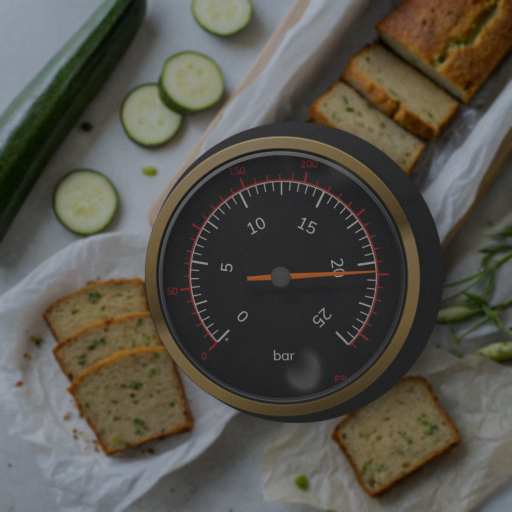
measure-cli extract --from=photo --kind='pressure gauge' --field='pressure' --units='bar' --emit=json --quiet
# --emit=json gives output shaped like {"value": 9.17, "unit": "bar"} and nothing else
{"value": 20.5, "unit": "bar"}
